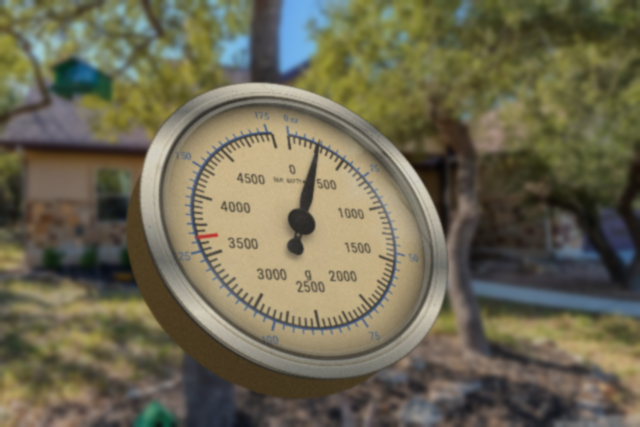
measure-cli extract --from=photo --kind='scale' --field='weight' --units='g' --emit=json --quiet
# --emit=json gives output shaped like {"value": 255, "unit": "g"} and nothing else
{"value": 250, "unit": "g"}
